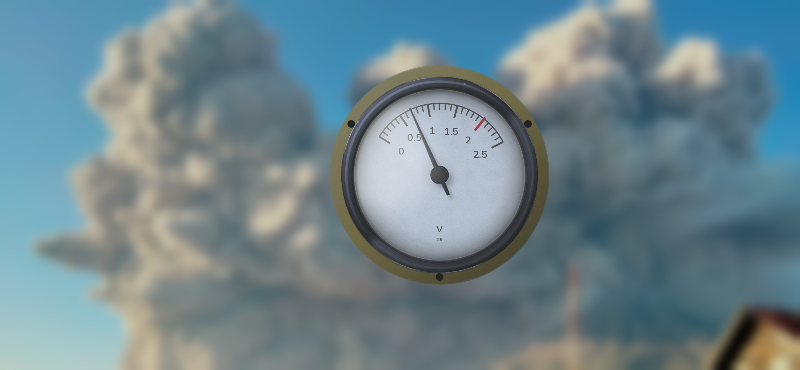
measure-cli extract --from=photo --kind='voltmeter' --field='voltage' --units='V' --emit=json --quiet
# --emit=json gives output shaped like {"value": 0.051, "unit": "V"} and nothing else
{"value": 0.7, "unit": "V"}
